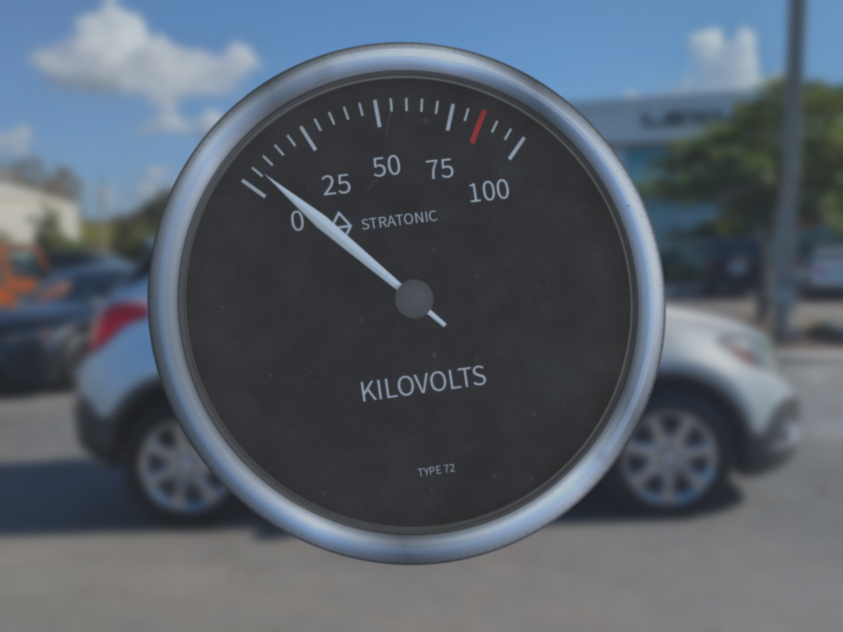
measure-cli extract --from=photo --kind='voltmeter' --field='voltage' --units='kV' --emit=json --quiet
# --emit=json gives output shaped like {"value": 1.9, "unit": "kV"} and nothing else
{"value": 5, "unit": "kV"}
